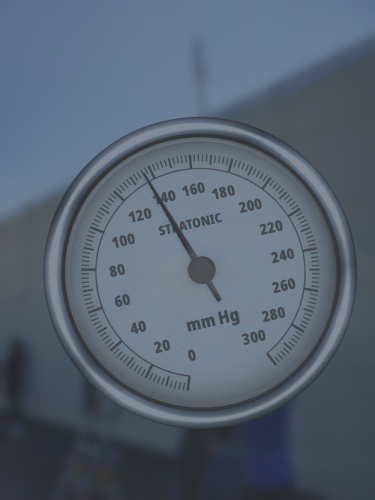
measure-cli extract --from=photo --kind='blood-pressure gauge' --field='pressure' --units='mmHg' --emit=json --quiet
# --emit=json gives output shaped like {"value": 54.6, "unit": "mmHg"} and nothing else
{"value": 136, "unit": "mmHg"}
